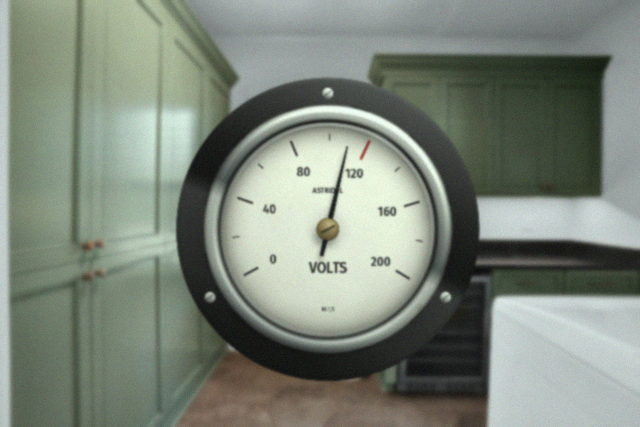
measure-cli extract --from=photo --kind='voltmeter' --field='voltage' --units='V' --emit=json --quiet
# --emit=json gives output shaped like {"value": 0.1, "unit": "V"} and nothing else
{"value": 110, "unit": "V"}
